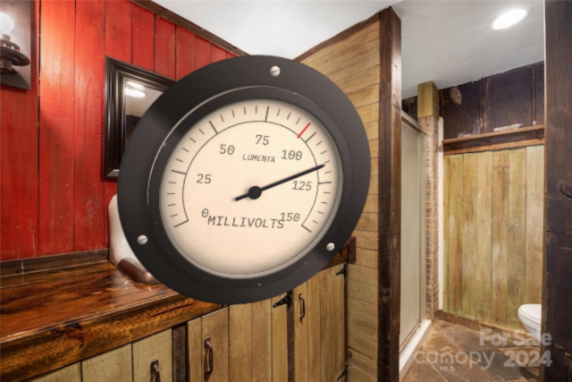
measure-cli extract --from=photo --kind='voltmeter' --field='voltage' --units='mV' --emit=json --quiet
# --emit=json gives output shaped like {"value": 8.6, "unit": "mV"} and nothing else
{"value": 115, "unit": "mV"}
